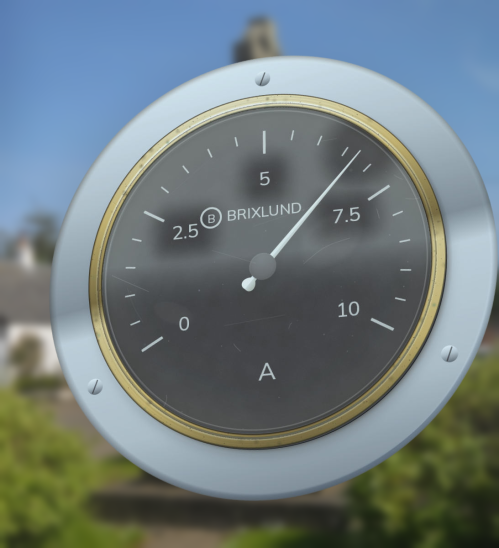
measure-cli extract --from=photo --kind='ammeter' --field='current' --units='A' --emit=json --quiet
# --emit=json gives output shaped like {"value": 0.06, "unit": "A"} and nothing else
{"value": 6.75, "unit": "A"}
